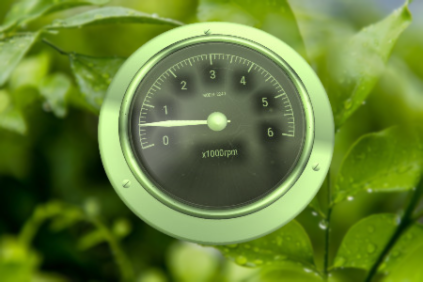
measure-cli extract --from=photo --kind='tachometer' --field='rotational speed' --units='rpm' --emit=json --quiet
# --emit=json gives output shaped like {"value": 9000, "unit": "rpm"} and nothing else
{"value": 500, "unit": "rpm"}
